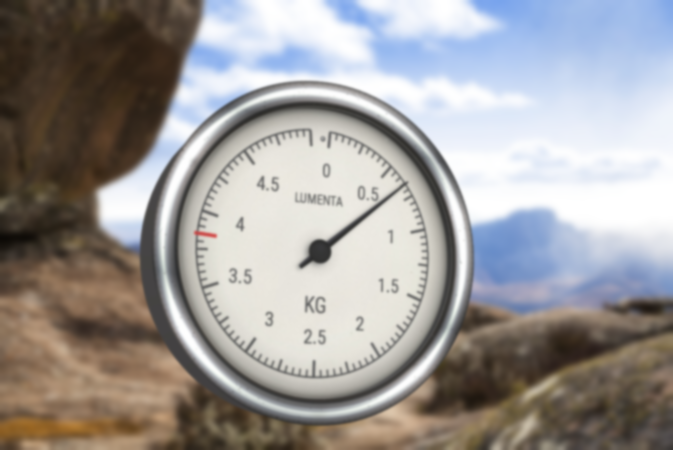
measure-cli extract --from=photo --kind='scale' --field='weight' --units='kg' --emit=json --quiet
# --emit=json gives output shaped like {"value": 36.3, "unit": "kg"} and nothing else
{"value": 0.65, "unit": "kg"}
